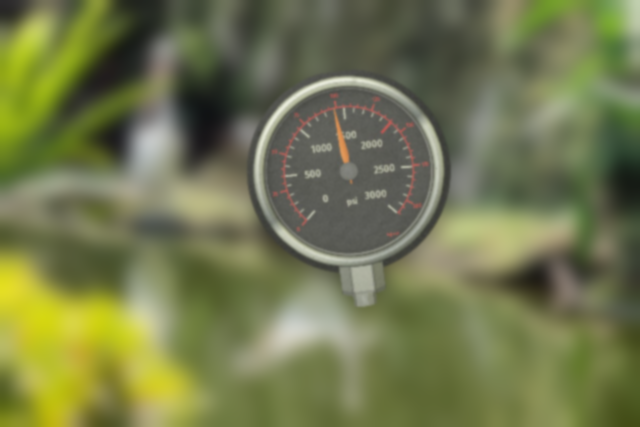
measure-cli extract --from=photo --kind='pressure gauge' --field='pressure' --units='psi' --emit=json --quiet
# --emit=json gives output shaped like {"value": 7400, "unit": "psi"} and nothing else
{"value": 1400, "unit": "psi"}
